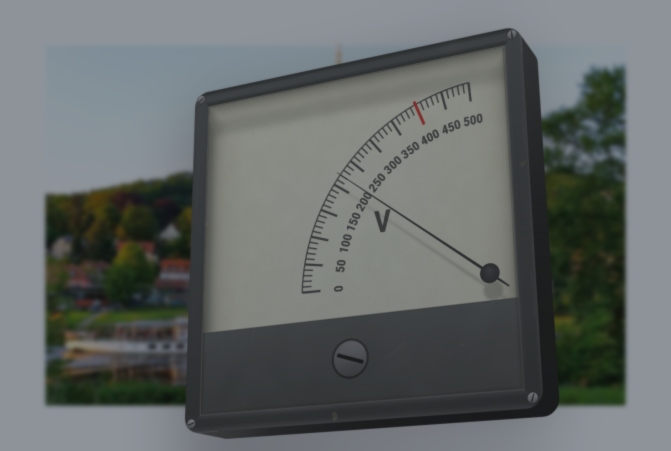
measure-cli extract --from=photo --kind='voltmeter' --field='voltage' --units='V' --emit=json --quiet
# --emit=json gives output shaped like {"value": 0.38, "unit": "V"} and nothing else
{"value": 220, "unit": "V"}
